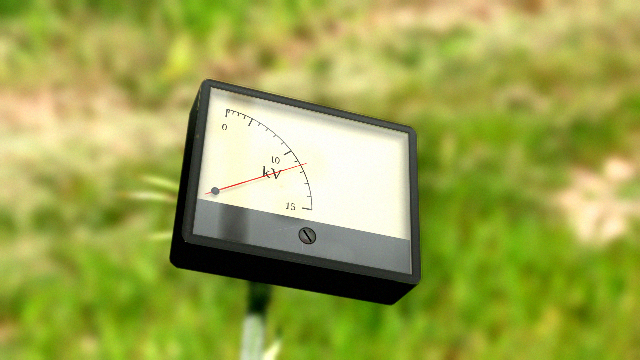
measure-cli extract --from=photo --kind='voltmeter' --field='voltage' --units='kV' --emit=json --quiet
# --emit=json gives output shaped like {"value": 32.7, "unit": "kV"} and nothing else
{"value": 11.5, "unit": "kV"}
